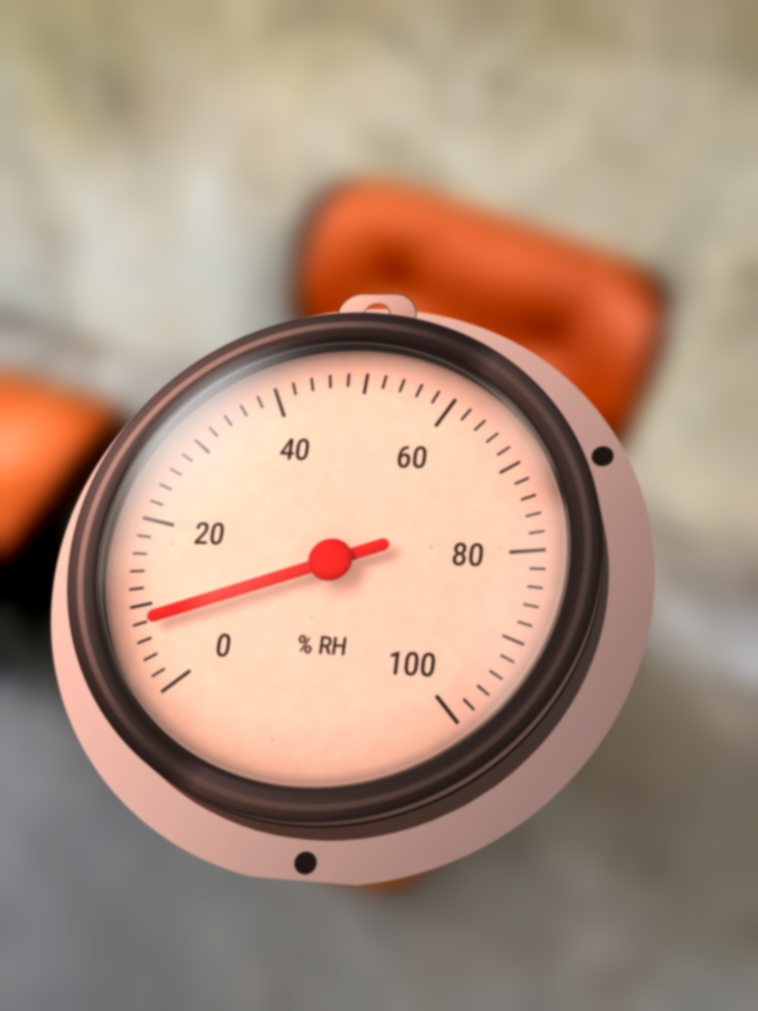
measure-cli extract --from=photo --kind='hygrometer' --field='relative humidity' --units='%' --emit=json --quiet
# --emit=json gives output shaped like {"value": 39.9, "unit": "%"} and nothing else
{"value": 8, "unit": "%"}
